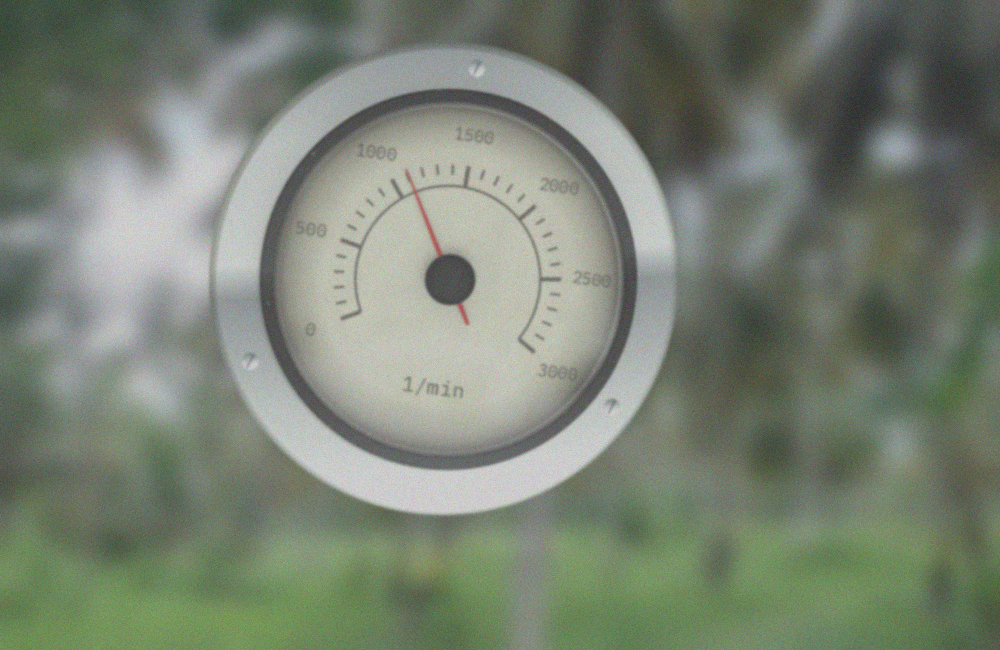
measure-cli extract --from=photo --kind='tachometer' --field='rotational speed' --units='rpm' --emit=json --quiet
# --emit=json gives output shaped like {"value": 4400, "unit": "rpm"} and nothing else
{"value": 1100, "unit": "rpm"}
